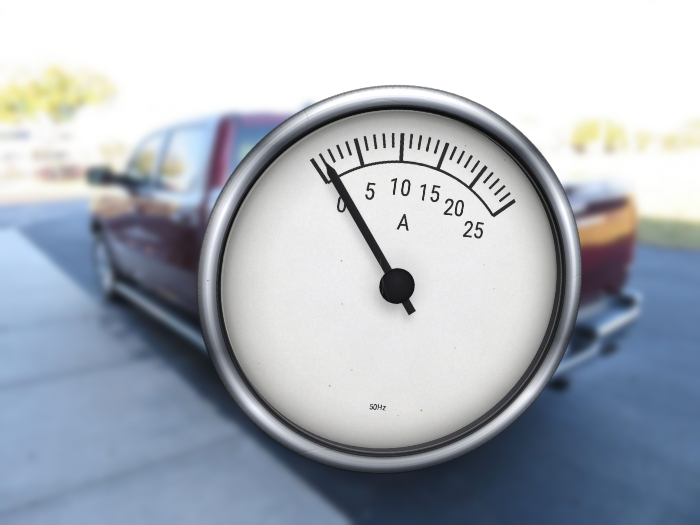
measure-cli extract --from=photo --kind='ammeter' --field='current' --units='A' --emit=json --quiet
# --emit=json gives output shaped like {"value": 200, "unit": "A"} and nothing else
{"value": 1, "unit": "A"}
